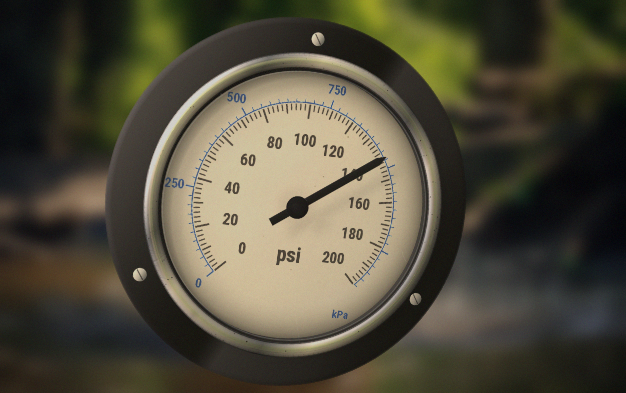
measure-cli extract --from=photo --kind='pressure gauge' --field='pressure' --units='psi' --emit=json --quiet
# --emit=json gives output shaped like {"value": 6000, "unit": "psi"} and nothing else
{"value": 140, "unit": "psi"}
